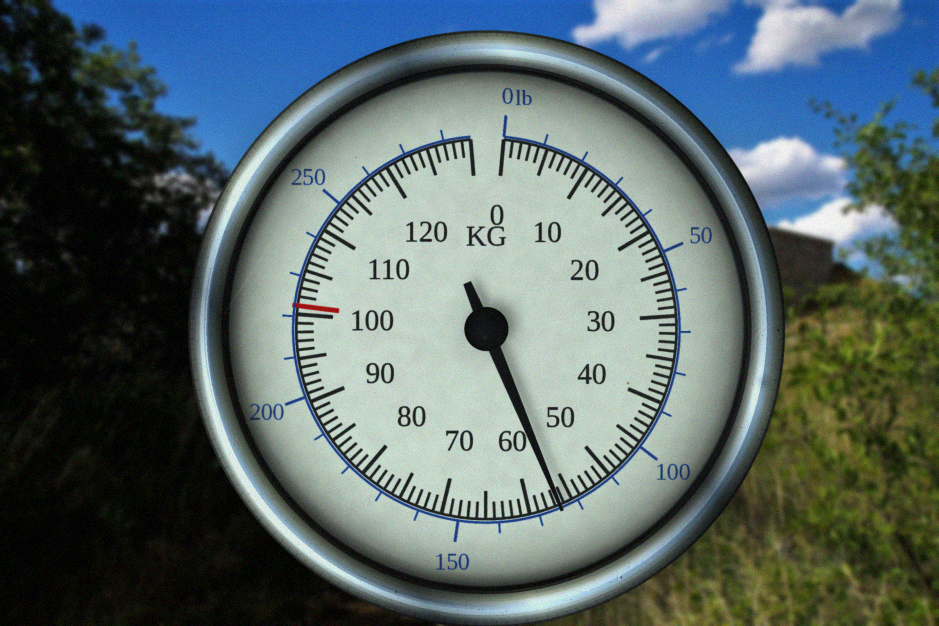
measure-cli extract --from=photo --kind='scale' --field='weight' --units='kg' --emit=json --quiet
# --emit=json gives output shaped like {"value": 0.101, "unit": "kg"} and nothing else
{"value": 56.5, "unit": "kg"}
